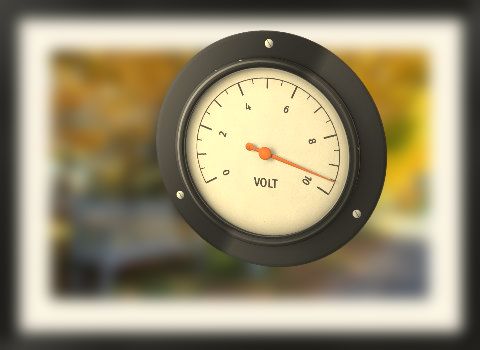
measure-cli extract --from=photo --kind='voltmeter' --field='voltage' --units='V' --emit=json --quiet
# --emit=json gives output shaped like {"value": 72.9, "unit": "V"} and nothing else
{"value": 9.5, "unit": "V"}
